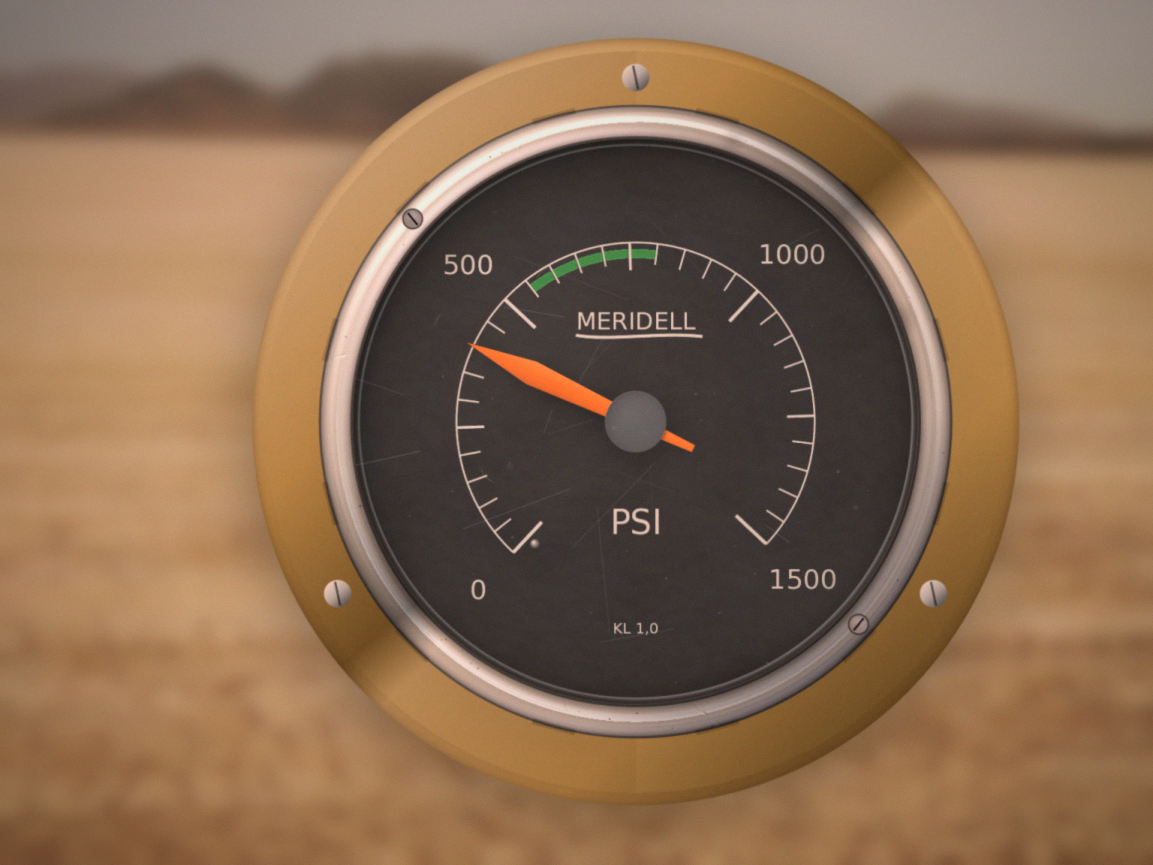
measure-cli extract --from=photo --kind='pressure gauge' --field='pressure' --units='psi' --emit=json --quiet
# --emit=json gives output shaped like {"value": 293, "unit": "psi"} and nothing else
{"value": 400, "unit": "psi"}
